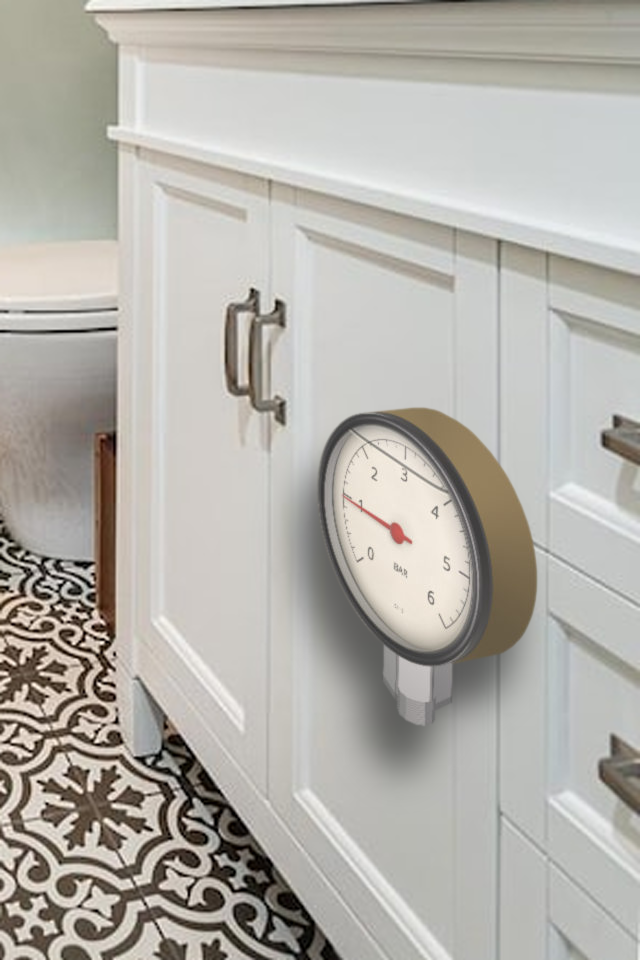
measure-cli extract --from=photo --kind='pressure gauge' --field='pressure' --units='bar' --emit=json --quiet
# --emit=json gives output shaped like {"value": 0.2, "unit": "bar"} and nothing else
{"value": 1, "unit": "bar"}
